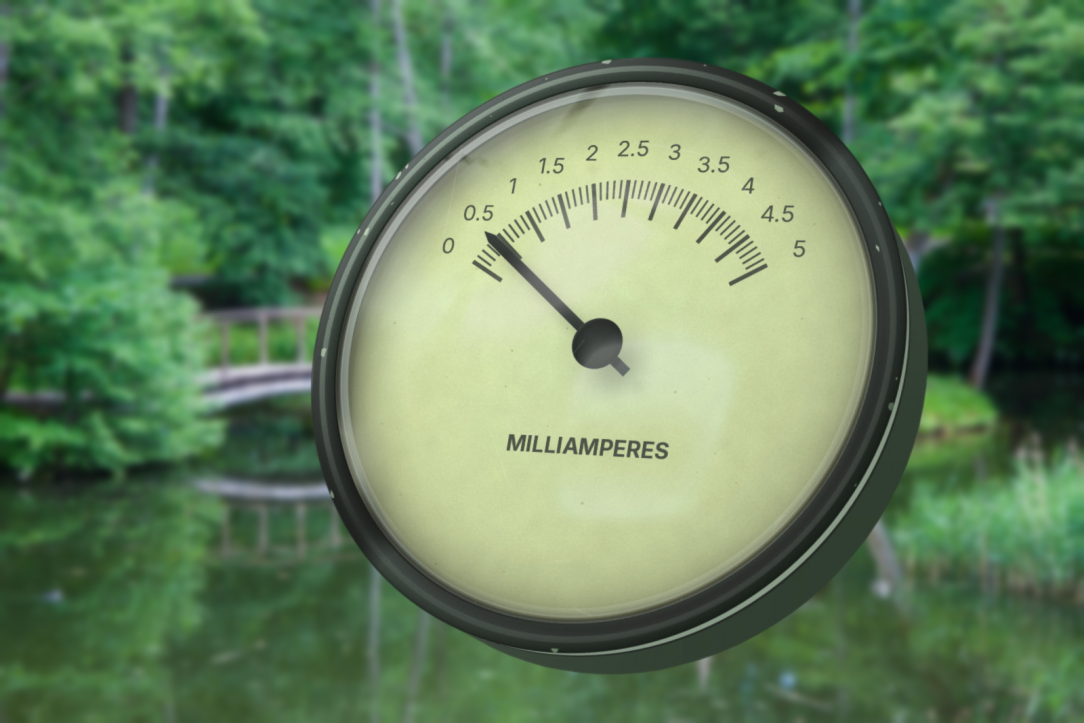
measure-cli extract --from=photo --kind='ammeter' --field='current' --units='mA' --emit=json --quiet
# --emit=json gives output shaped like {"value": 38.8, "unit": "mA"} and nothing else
{"value": 0.4, "unit": "mA"}
